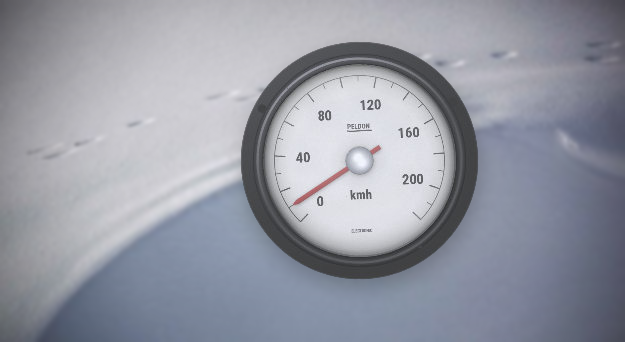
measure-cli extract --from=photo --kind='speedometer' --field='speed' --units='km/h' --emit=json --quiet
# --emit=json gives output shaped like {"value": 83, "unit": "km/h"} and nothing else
{"value": 10, "unit": "km/h"}
